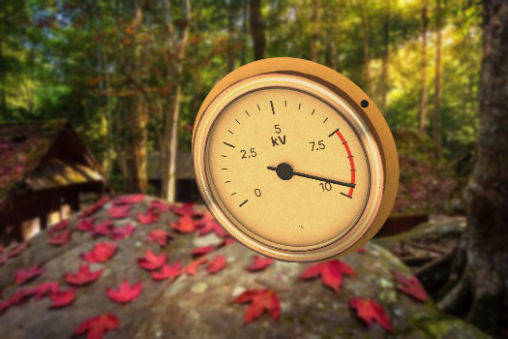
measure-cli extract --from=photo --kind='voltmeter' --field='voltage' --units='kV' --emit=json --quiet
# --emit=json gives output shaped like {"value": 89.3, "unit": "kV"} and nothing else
{"value": 9.5, "unit": "kV"}
